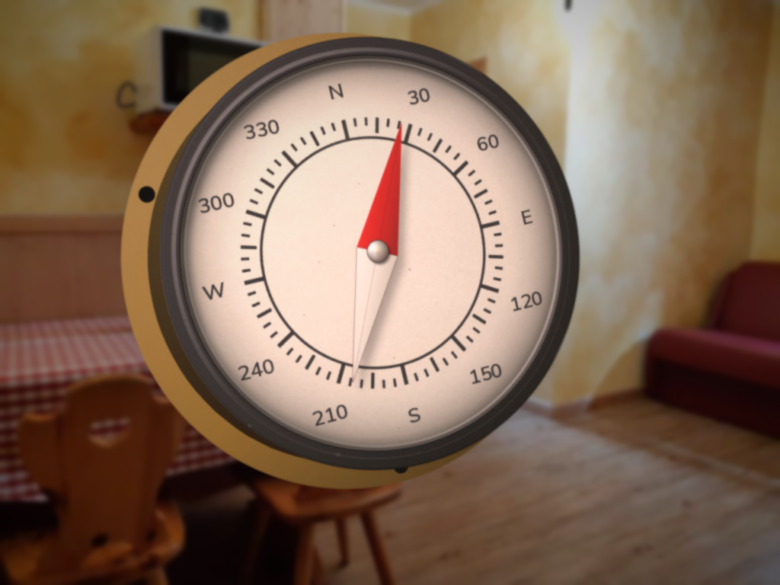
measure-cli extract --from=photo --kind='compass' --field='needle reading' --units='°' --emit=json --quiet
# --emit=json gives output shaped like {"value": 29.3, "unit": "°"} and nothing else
{"value": 25, "unit": "°"}
